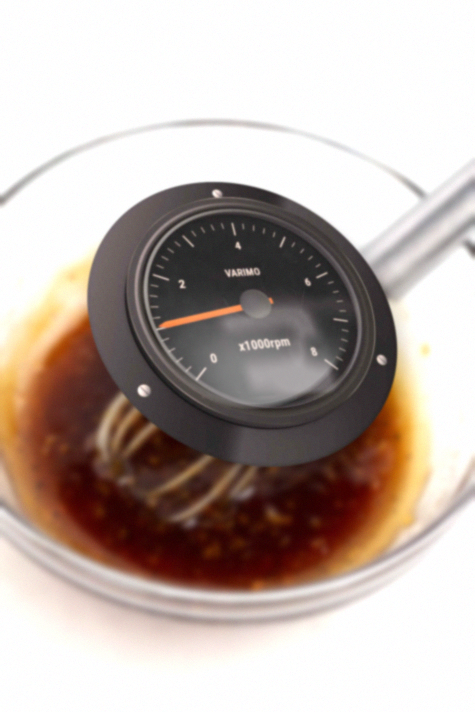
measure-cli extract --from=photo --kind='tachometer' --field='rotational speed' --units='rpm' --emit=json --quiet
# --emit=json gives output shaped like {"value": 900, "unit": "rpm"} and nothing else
{"value": 1000, "unit": "rpm"}
